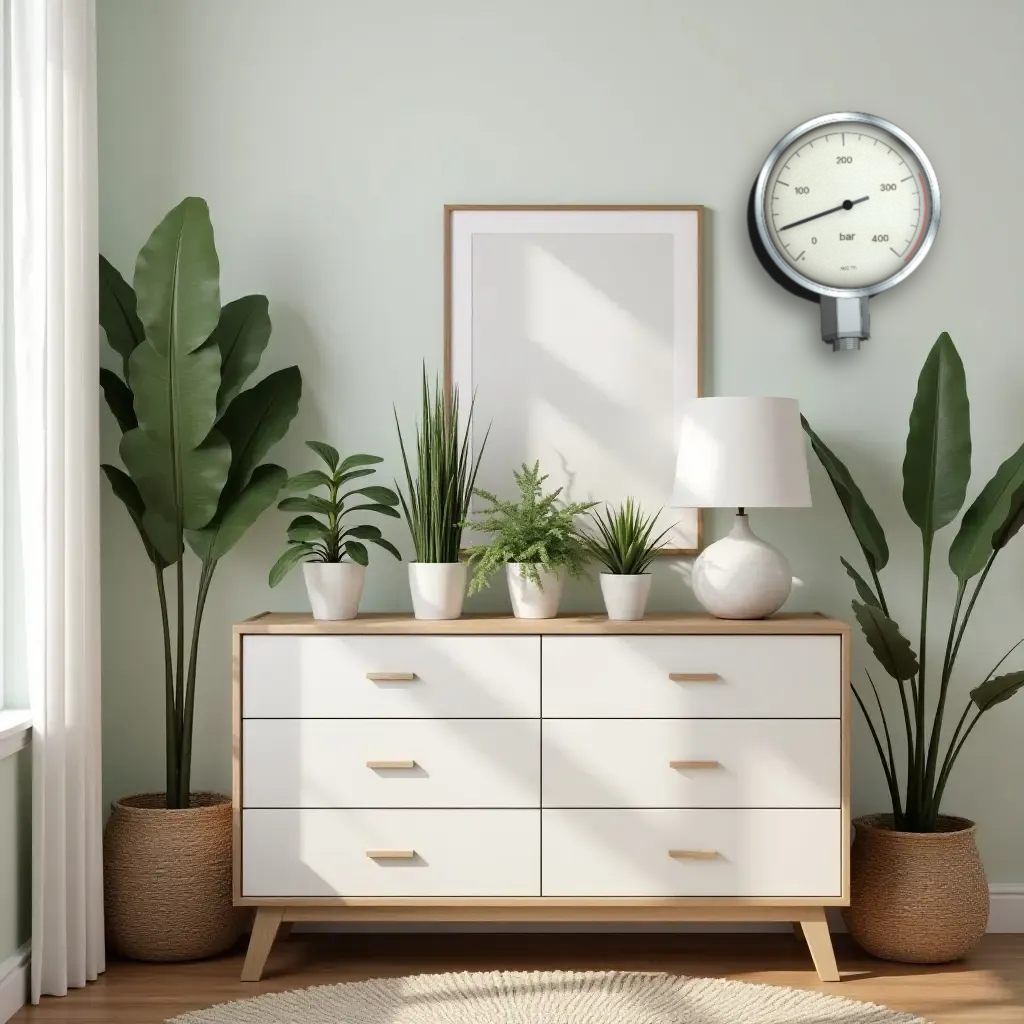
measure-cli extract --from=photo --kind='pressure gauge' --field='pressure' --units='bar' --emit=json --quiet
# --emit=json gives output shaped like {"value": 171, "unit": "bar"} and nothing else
{"value": 40, "unit": "bar"}
